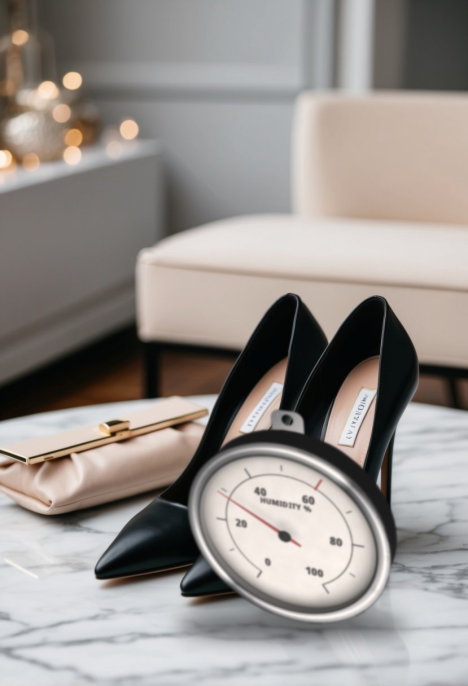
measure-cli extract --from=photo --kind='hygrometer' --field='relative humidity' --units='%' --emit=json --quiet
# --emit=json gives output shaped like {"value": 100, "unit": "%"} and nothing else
{"value": 30, "unit": "%"}
